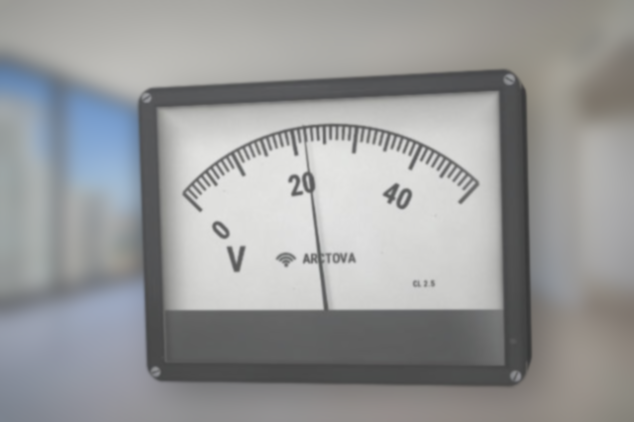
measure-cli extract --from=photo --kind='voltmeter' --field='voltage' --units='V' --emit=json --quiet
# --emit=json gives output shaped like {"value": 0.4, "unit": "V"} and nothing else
{"value": 22, "unit": "V"}
